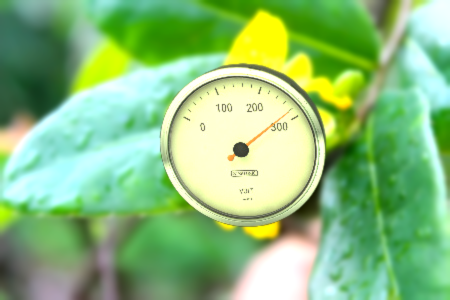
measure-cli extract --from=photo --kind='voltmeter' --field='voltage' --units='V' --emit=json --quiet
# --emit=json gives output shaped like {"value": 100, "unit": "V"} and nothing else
{"value": 280, "unit": "V"}
